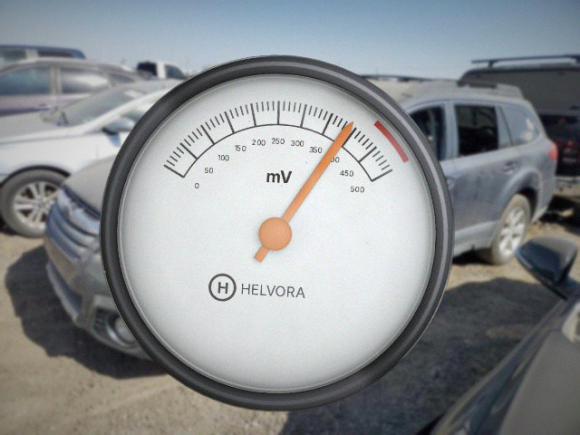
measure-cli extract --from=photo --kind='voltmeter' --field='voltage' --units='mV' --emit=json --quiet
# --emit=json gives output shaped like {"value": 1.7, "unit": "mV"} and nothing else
{"value": 390, "unit": "mV"}
